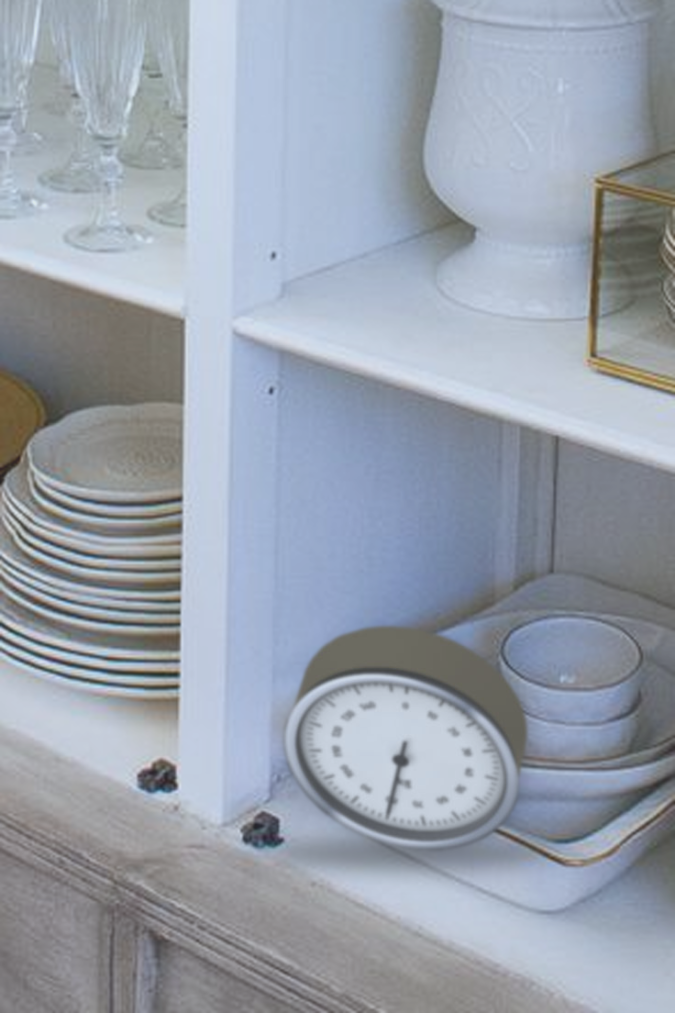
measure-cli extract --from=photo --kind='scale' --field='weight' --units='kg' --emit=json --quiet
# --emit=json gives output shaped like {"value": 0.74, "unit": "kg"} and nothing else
{"value": 80, "unit": "kg"}
